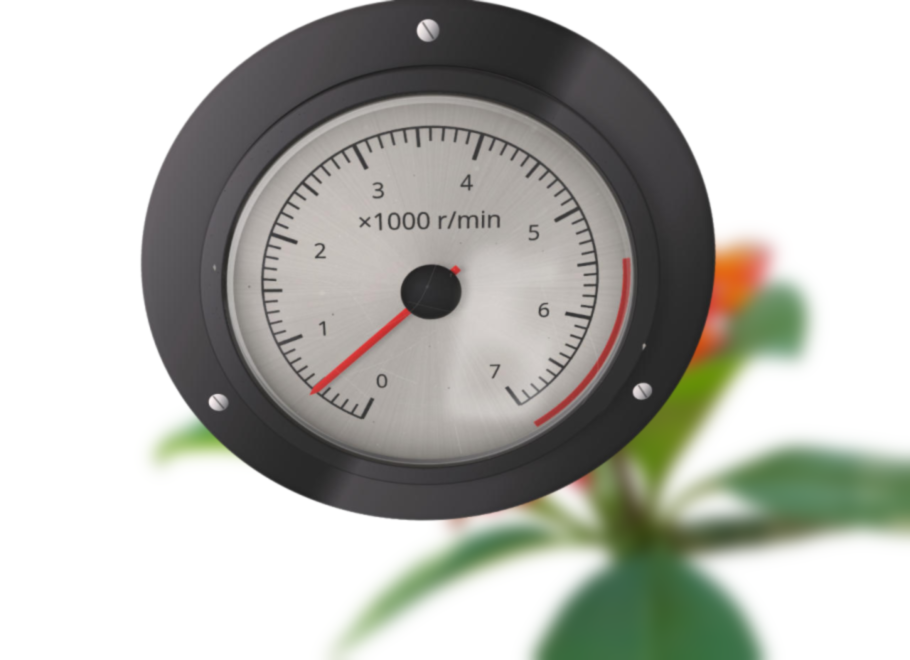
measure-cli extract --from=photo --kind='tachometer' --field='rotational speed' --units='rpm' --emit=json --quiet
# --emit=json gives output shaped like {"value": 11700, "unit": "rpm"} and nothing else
{"value": 500, "unit": "rpm"}
